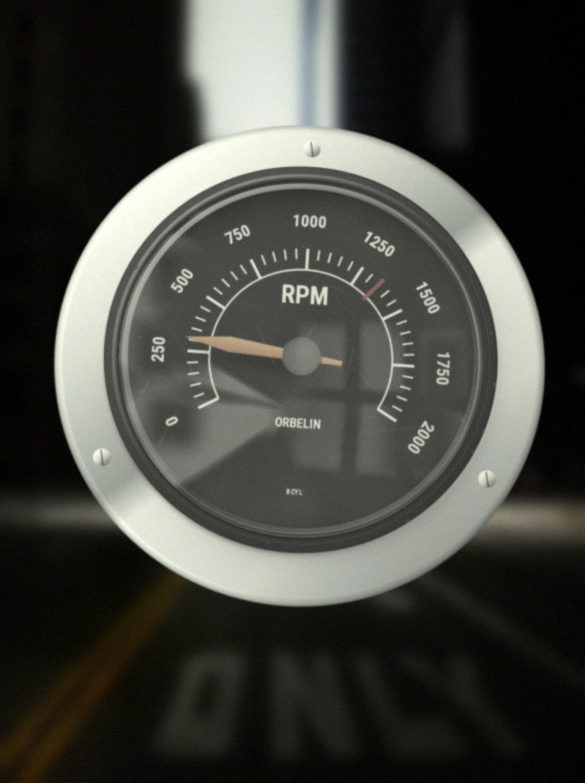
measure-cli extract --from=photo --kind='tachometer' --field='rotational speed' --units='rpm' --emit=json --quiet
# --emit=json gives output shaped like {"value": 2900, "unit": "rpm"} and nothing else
{"value": 300, "unit": "rpm"}
